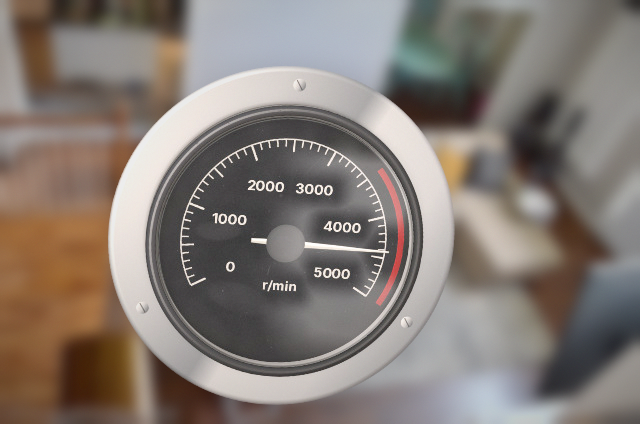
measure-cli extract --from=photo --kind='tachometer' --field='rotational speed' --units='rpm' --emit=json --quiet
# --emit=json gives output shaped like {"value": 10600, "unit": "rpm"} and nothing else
{"value": 4400, "unit": "rpm"}
